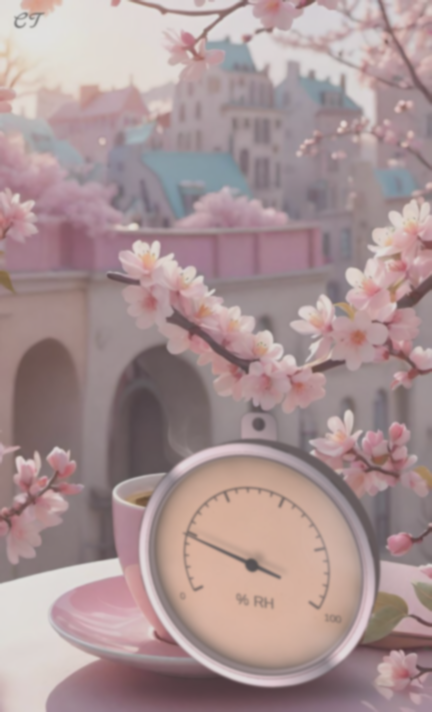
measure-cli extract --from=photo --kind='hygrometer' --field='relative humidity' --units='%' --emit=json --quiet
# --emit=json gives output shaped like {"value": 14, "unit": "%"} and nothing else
{"value": 20, "unit": "%"}
